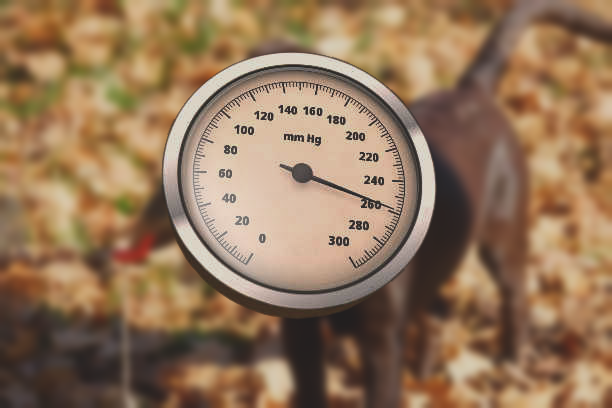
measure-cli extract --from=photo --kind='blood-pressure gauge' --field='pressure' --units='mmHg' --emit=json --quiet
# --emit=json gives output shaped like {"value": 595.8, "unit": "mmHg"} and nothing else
{"value": 260, "unit": "mmHg"}
